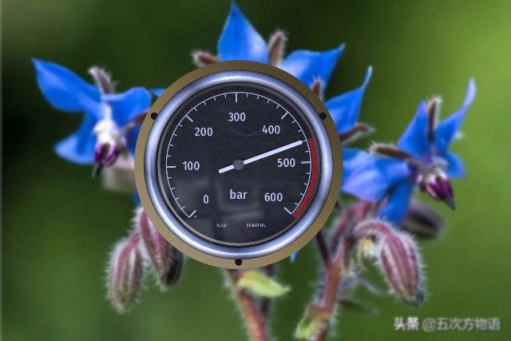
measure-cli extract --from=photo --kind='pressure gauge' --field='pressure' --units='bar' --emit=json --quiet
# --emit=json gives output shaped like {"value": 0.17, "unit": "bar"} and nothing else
{"value": 460, "unit": "bar"}
